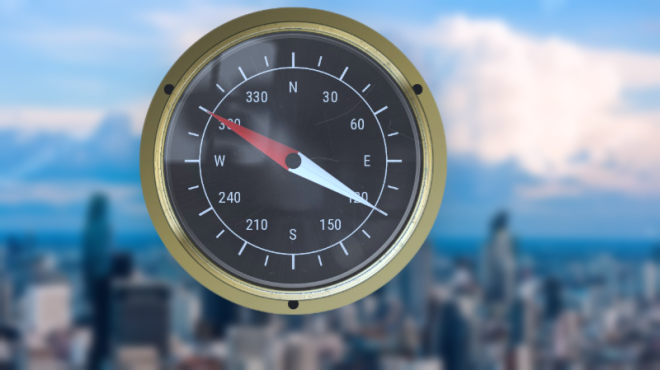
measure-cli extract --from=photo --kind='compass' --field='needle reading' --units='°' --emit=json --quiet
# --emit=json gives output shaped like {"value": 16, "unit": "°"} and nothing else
{"value": 300, "unit": "°"}
